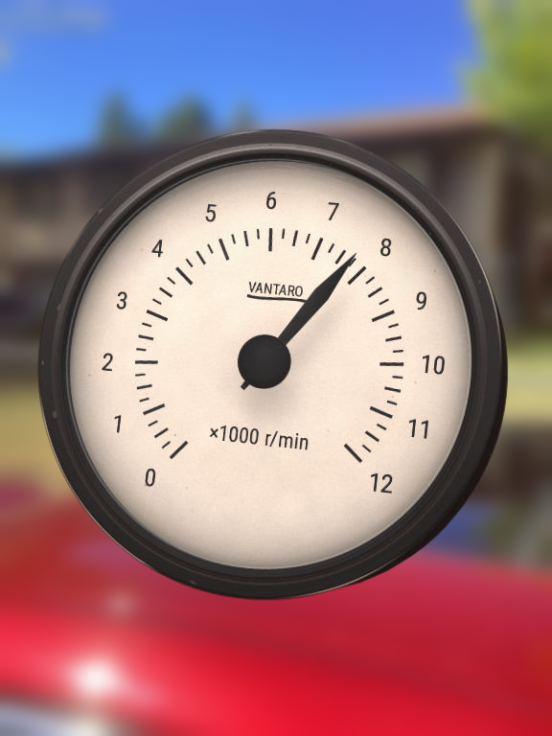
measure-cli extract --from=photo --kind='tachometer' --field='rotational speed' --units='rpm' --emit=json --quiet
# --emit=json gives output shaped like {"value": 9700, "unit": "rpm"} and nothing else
{"value": 7750, "unit": "rpm"}
